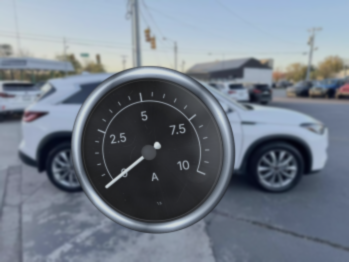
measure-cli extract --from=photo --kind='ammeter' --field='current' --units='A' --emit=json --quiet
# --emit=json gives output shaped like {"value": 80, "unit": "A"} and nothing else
{"value": 0, "unit": "A"}
